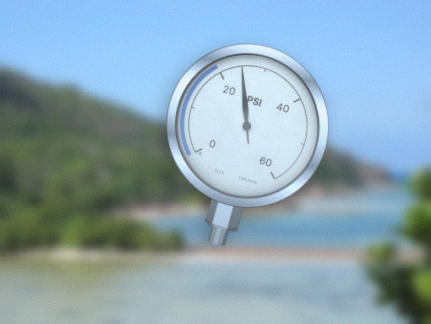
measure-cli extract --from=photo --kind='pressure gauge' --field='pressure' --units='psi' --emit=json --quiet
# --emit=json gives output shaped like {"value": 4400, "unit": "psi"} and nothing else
{"value": 25, "unit": "psi"}
